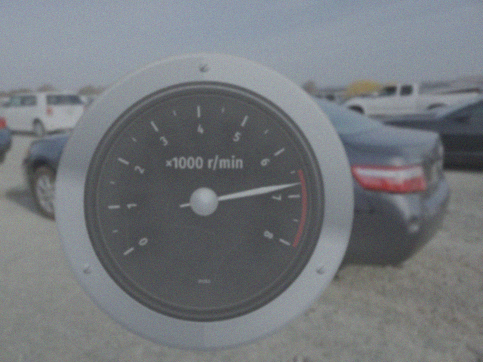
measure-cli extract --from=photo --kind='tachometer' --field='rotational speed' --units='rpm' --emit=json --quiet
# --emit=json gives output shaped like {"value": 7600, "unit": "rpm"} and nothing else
{"value": 6750, "unit": "rpm"}
